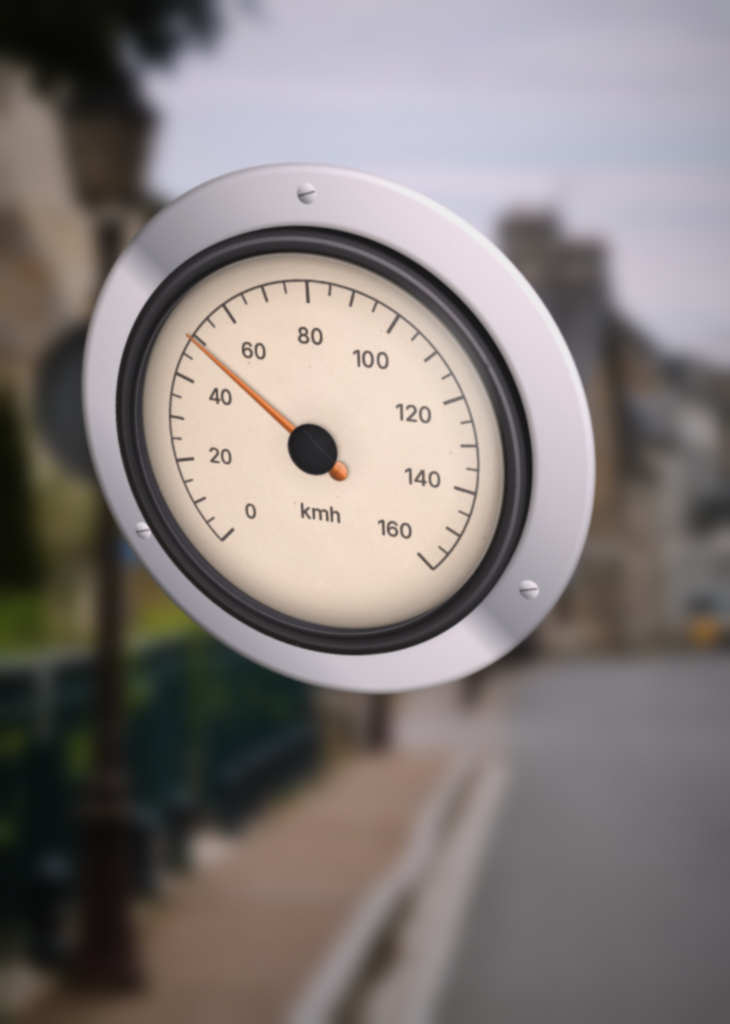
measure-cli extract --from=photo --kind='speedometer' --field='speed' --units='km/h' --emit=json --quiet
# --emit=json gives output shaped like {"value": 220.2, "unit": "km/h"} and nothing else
{"value": 50, "unit": "km/h"}
